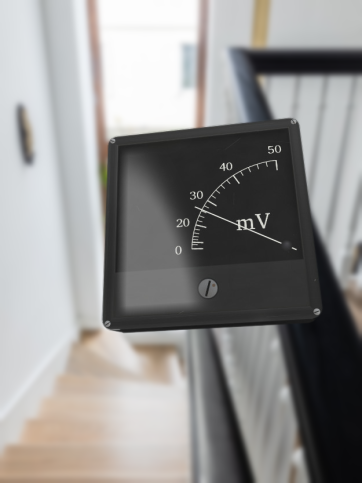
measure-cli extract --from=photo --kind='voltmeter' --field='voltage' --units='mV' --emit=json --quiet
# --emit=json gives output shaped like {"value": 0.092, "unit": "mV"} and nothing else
{"value": 26, "unit": "mV"}
